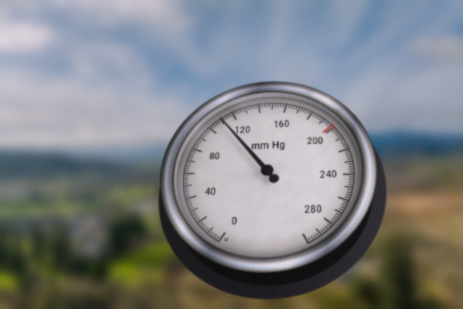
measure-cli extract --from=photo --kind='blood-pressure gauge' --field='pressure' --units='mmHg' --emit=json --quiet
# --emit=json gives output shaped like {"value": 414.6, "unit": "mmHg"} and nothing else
{"value": 110, "unit": "mmHg"}
